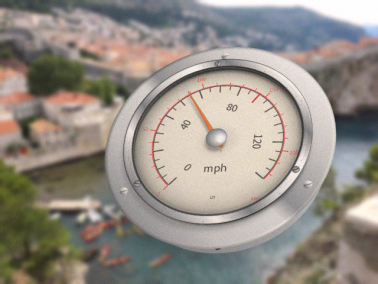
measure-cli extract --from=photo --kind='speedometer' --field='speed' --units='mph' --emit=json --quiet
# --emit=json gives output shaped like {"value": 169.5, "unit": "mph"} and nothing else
{"value": 55, "unit": "mph"}
